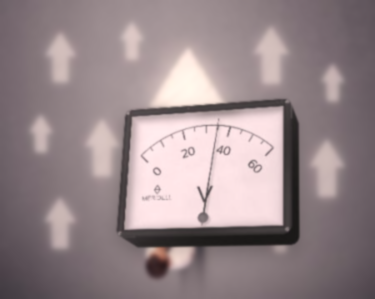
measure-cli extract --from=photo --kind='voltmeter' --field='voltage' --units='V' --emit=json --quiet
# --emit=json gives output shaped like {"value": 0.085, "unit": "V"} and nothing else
{"value": 35, "unit": "V"}
